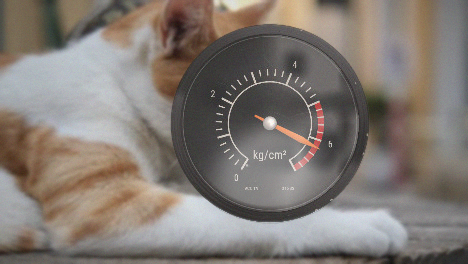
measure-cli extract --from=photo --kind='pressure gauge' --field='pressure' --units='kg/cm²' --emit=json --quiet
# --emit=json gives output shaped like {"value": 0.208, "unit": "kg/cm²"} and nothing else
{"value": 6.2, "unit": "kg/cm²"}
